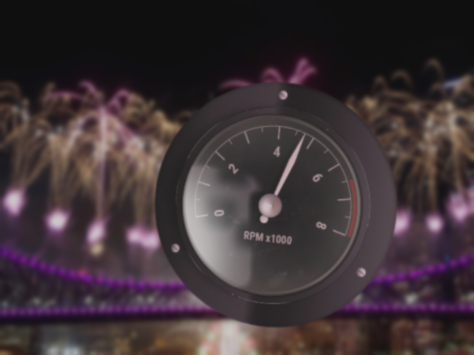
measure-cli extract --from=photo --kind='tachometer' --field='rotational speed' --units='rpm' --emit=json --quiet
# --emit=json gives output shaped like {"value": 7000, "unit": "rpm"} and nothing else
{"value": 4750, "unit": "rpm"}
